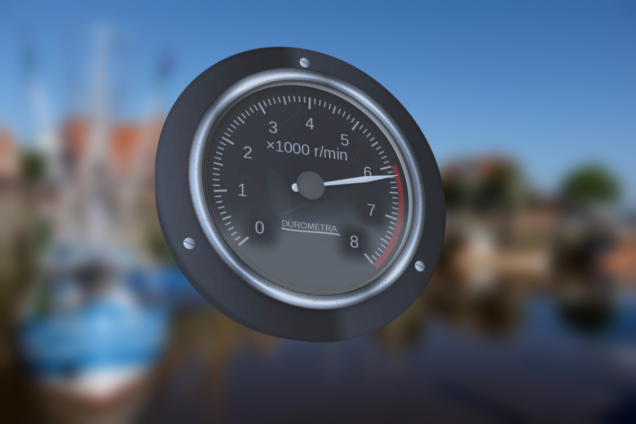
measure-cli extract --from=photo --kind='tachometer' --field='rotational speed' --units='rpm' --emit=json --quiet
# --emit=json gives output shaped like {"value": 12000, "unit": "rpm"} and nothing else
{"value": 6200, "unit": "rpm"}
